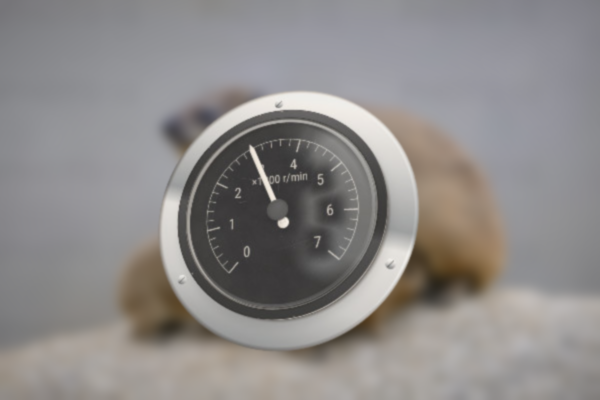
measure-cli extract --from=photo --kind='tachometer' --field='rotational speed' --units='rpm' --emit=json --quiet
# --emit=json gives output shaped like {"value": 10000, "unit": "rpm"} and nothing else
{"value": 3000, "unit": "rpm"}
